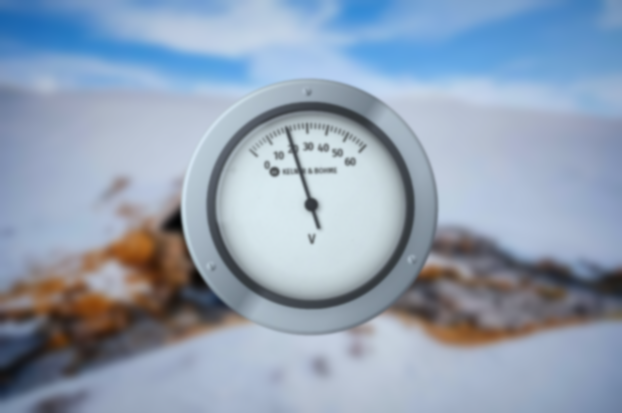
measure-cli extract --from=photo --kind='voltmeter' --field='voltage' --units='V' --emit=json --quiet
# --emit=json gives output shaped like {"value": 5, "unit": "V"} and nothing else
{"value": 20, "unit": "V"}
